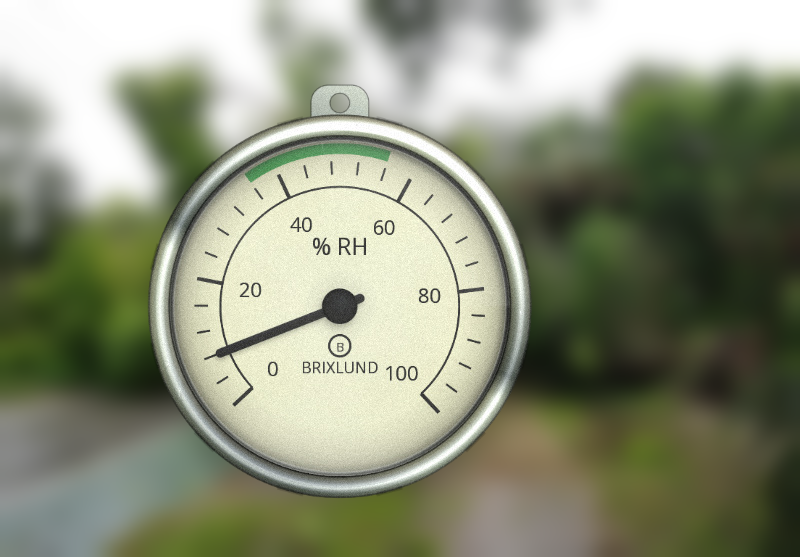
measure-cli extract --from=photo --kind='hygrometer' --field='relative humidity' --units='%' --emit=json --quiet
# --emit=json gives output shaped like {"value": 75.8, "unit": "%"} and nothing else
{"value": 8, "unit": "%"}
